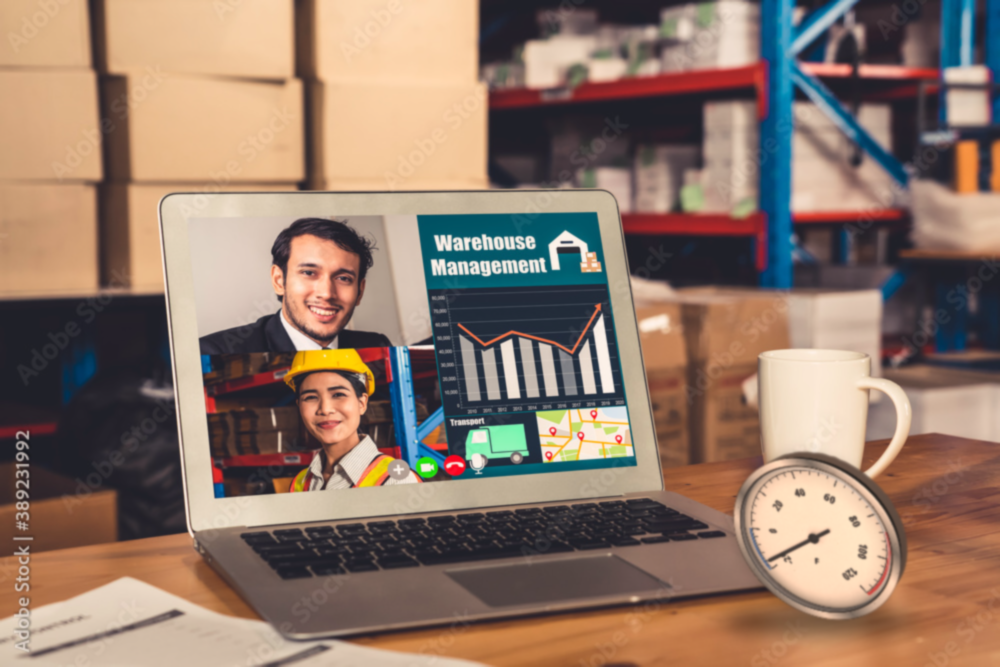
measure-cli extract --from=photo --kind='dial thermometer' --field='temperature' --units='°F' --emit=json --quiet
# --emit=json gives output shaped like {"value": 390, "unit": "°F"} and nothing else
{"value": -16, "unit": "°F"}
